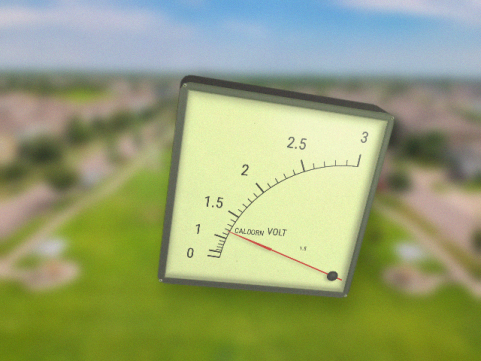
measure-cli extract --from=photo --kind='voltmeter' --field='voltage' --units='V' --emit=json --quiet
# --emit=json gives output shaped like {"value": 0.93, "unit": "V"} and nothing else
{"value": 1.2, "unit": "V"}
